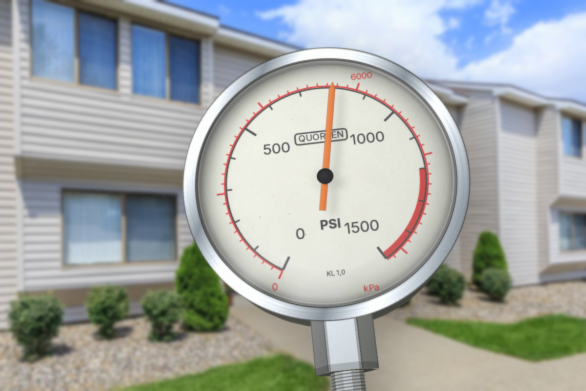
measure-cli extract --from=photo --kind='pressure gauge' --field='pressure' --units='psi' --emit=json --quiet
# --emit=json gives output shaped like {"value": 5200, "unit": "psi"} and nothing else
{"value": 800, "unit": "psi"}
